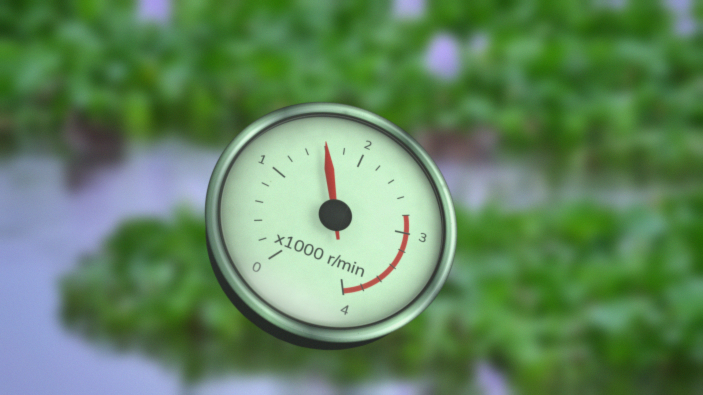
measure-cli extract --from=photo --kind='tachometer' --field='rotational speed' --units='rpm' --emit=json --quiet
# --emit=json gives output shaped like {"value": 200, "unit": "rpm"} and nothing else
{"value": 1600, "unit": "rpm"}
